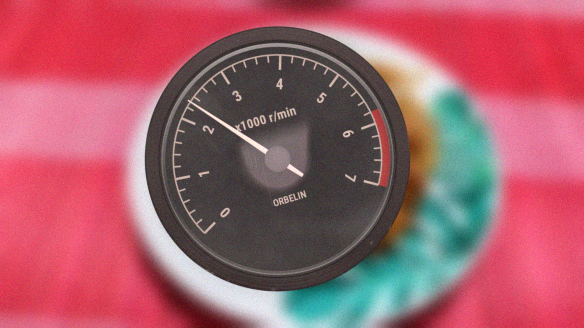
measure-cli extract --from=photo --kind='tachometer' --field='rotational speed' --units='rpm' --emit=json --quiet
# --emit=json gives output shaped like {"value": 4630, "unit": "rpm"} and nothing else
{"value": 2300, "unit": "rpm"}
